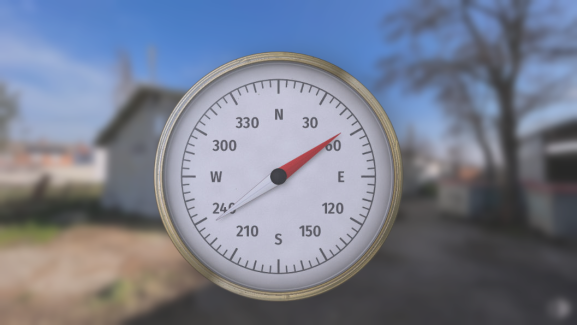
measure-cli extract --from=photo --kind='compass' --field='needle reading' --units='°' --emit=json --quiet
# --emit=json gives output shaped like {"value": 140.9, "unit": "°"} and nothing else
{"value": 55, "unit": "°"}
